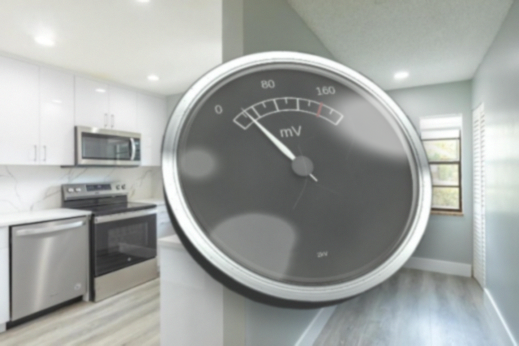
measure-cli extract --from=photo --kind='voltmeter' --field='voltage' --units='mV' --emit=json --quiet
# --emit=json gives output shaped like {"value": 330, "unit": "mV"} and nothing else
{"value": 20, "unit": "mV"}
